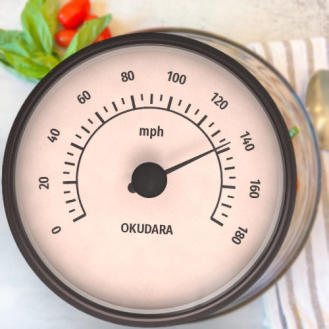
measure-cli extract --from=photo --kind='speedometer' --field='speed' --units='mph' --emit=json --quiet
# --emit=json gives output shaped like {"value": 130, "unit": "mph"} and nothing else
{"value": 137.5, "unit": "mph"}
